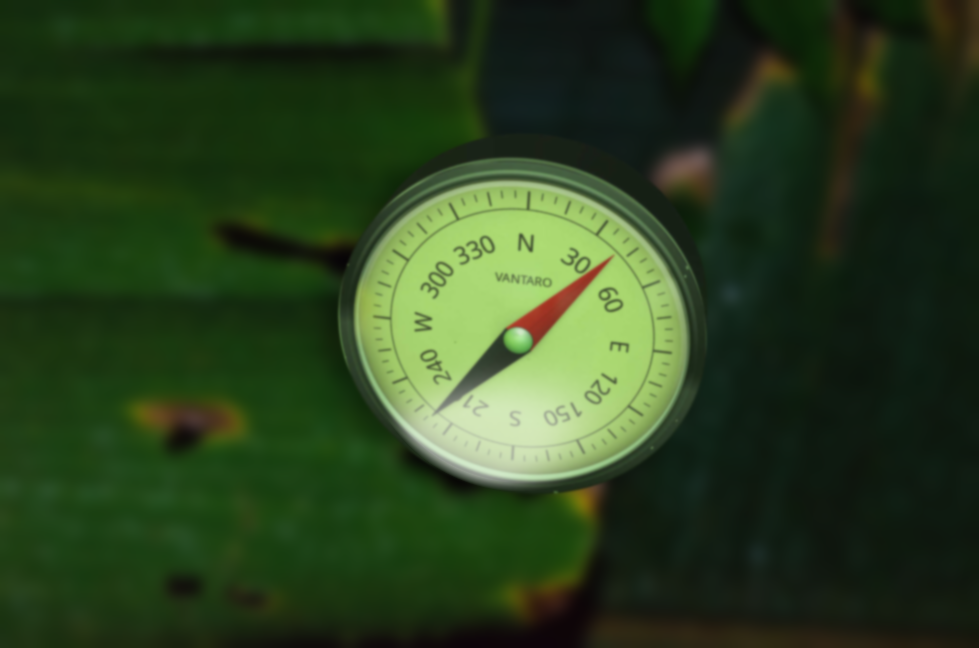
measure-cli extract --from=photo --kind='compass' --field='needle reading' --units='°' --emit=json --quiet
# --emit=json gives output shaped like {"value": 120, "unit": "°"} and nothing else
{"value": 40, "unit": "°"}
